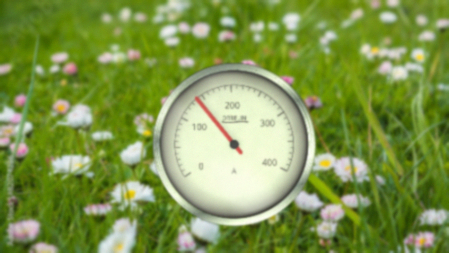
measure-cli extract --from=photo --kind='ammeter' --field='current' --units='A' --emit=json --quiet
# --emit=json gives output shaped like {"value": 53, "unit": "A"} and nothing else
{"value": 140, "unit": "A"}
